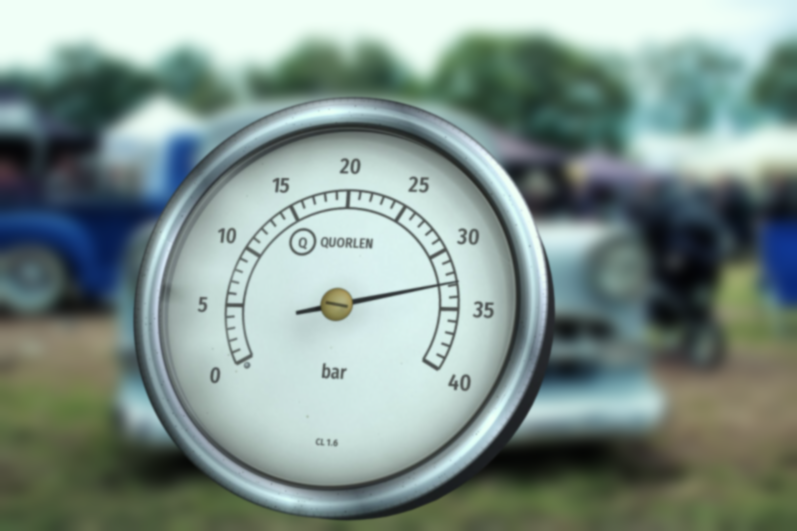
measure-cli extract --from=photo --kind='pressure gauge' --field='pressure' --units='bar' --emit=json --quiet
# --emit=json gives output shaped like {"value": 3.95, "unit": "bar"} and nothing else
{"value": 33, "unit": "bar"}
